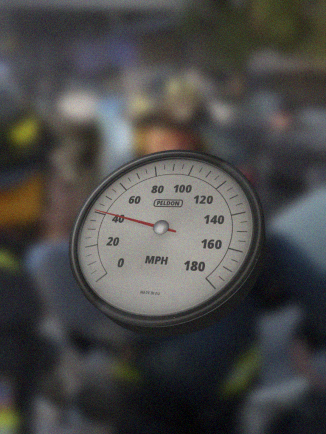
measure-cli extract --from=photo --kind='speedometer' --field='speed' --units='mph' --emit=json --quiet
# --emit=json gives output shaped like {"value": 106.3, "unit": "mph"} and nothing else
{"value": 40, "unit": "mph"}
